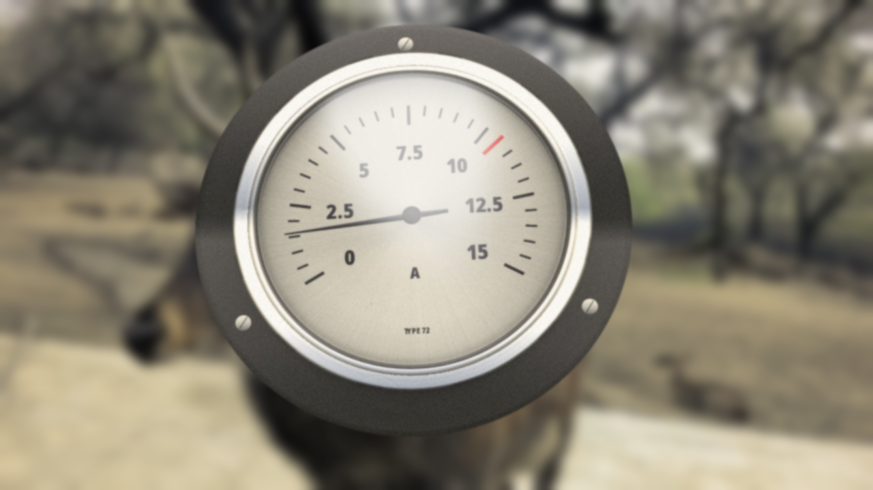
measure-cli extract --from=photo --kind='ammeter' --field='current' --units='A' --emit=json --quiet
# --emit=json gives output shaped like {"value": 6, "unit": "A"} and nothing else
{"value": 1.5, "unit": "A"}
